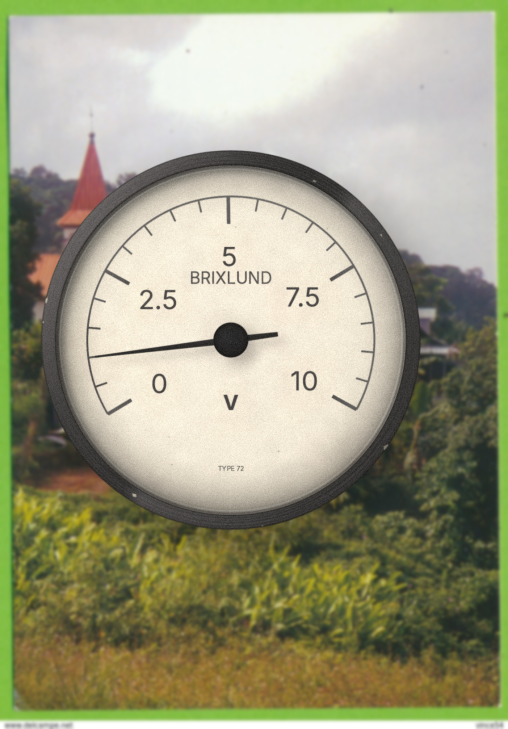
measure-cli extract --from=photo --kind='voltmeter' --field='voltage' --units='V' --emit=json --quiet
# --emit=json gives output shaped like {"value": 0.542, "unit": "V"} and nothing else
{"value": 1, "unit": "V"}
